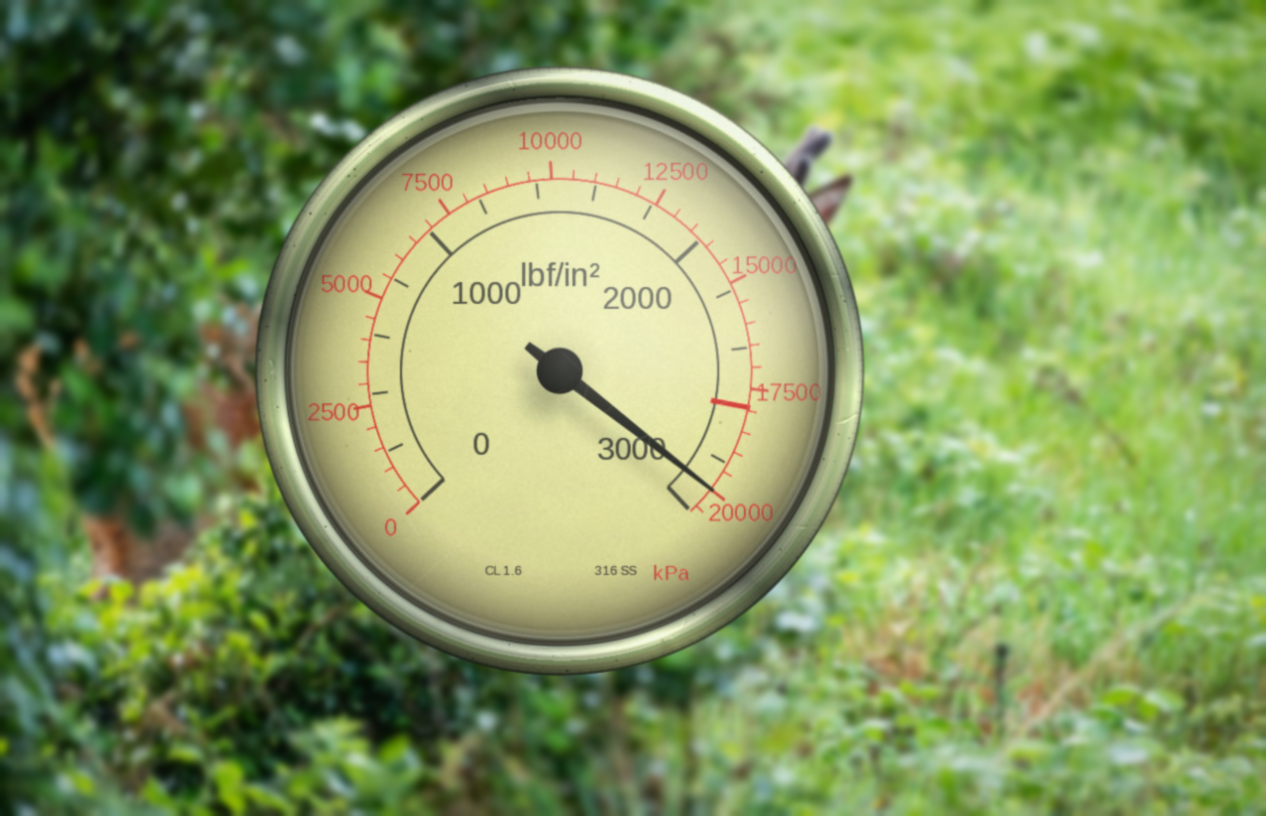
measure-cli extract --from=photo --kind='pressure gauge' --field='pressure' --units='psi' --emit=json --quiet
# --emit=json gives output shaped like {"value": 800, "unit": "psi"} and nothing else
{"value": 2900, "unit": "psi"}
